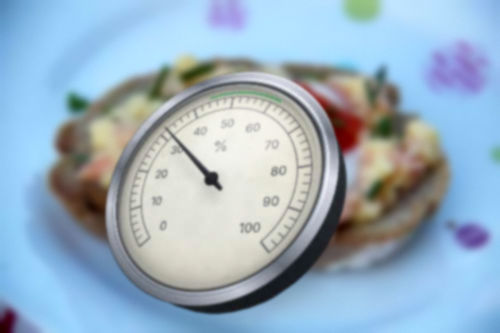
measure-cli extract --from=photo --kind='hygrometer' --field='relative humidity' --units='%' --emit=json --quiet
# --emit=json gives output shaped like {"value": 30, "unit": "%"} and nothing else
{"value": 32, "unit": "%"}
